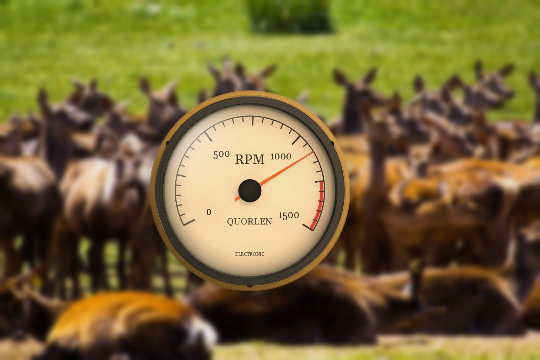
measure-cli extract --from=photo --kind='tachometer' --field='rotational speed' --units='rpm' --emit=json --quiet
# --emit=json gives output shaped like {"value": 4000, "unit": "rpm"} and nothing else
{"value": 1100, "unit": "rpm"}
